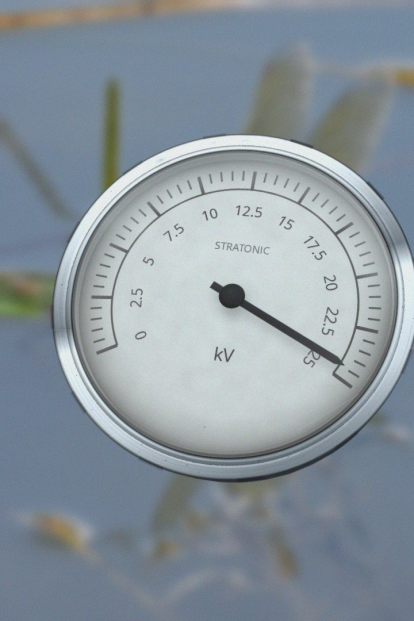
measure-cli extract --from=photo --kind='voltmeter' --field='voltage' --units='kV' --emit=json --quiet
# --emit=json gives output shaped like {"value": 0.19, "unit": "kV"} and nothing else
{"value": 24.5, "unit": "kV"}
